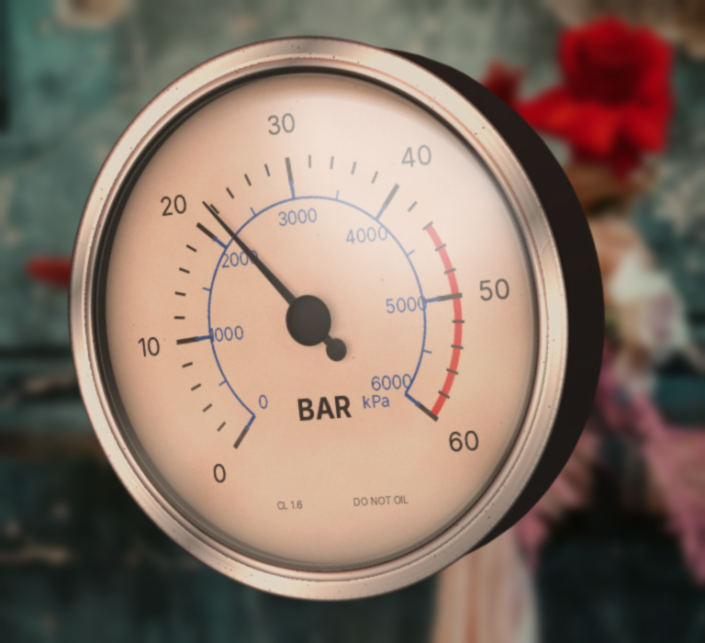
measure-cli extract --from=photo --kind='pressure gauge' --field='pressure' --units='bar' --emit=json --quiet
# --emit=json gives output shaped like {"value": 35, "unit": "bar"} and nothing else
{"value": 22, "unit": "bar"}
